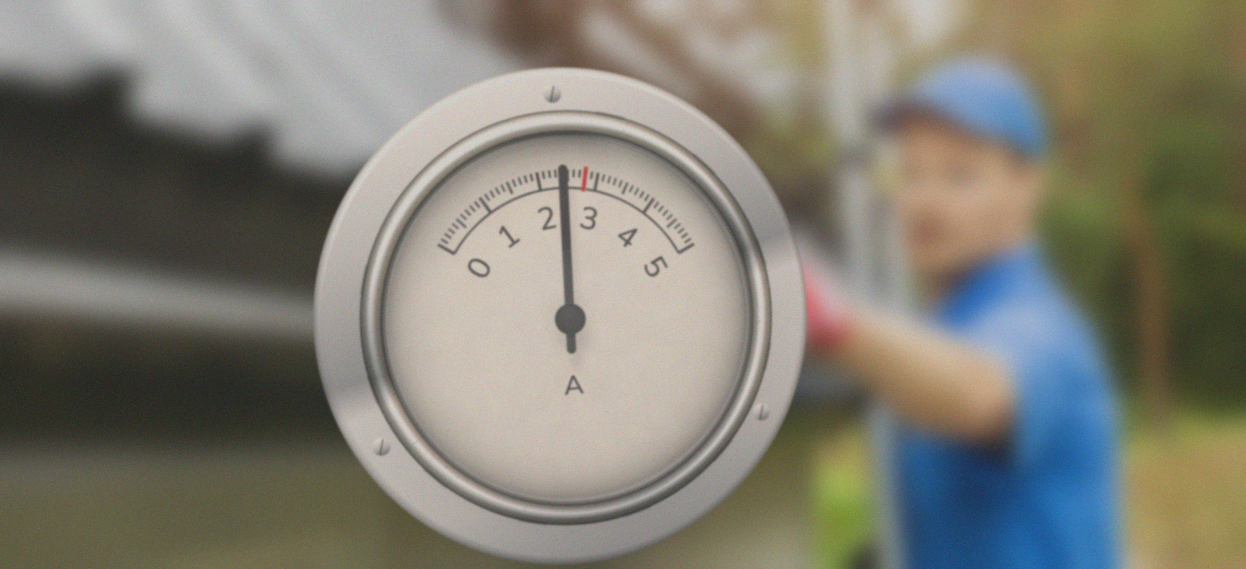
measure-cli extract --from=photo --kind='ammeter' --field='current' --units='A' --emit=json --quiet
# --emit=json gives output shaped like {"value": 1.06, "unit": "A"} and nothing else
{"value": 2.4, "unit": "A"}
